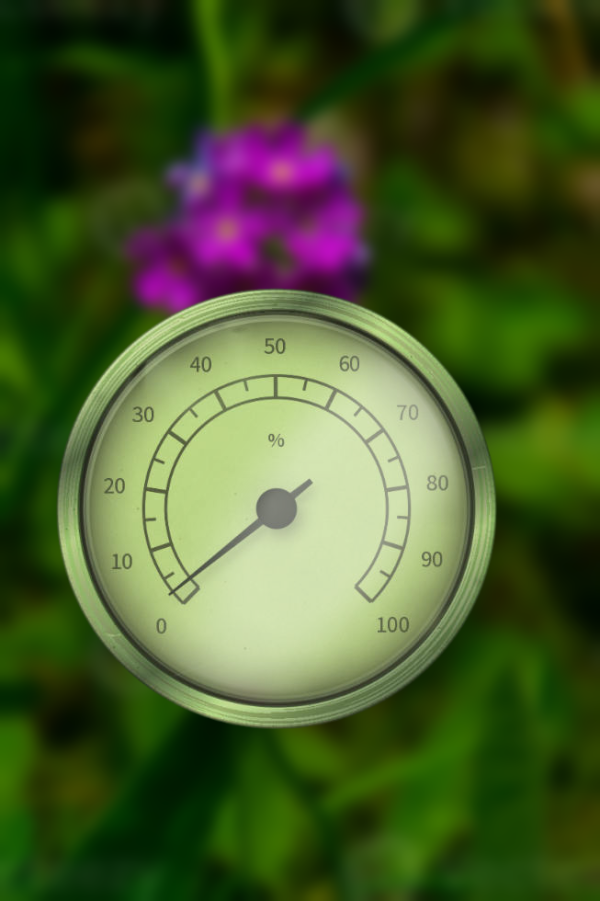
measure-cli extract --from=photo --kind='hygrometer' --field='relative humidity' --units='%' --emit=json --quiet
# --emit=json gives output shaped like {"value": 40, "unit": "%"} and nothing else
{"value": 2.5, "unit": "%"}
